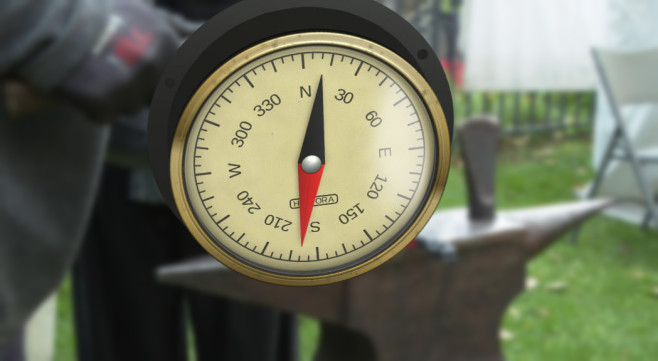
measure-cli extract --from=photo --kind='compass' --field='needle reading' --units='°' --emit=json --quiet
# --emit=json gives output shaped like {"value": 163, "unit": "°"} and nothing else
{"value": 190, "unit": "°"}
